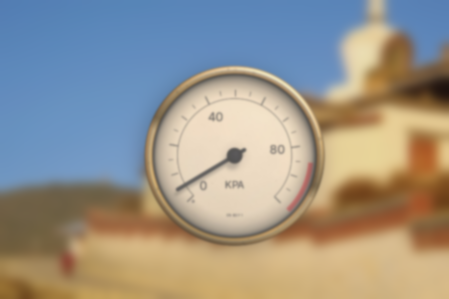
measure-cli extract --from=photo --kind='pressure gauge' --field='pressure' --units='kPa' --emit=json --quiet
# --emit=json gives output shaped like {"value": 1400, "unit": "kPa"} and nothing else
{"value": 5, "unit": "kPa"}
